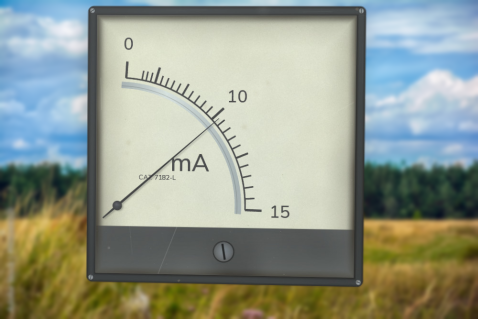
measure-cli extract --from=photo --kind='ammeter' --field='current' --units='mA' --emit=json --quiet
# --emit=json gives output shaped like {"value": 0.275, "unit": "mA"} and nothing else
{"value": 10.25, "unit": "mA"}
